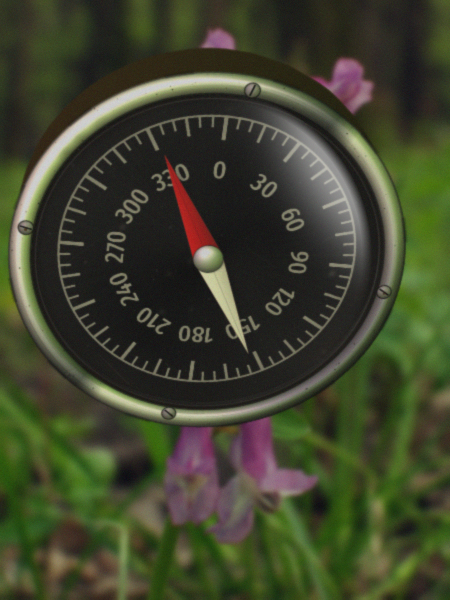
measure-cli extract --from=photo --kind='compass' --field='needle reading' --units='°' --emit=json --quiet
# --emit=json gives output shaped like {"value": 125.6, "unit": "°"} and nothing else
{"value": 332.5, "unit": "°"}
